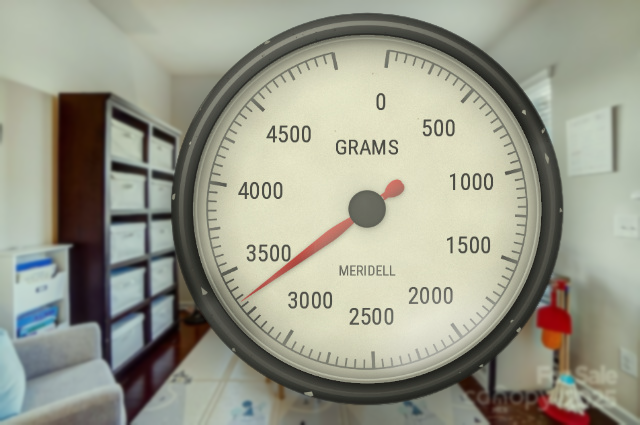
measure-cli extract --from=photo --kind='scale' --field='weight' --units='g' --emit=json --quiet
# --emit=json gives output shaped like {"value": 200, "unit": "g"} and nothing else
{"value": 3325, "unit": "g"}
